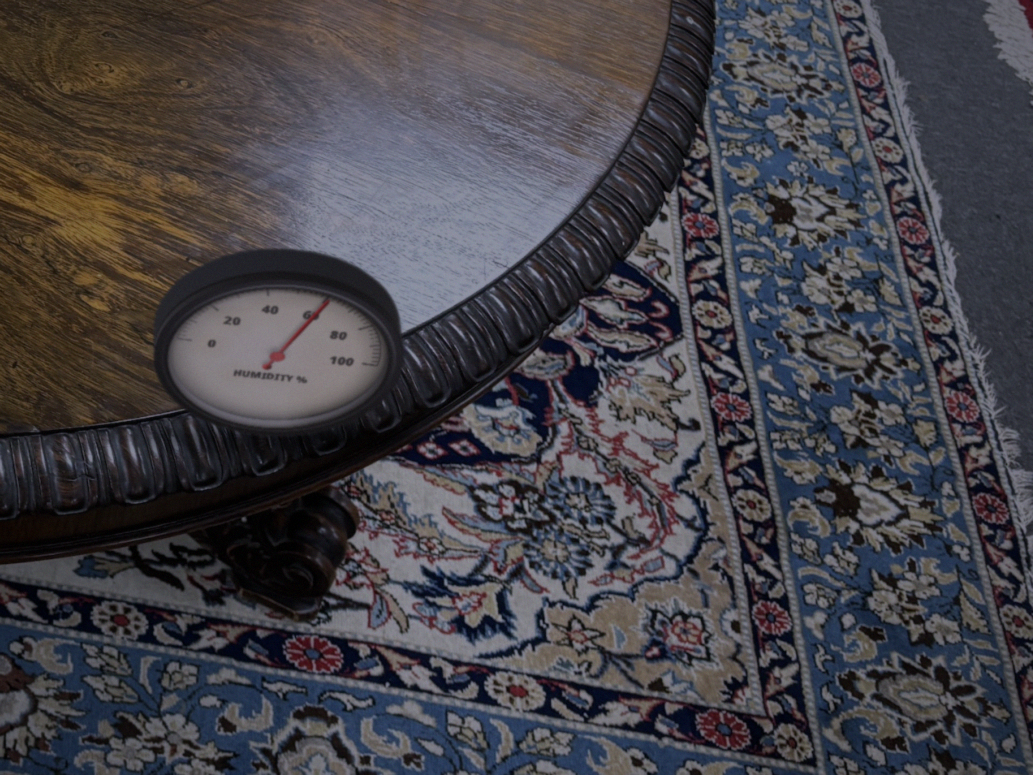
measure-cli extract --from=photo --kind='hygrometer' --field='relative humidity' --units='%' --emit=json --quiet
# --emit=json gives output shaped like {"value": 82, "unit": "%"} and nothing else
{"value": 60, "unit": "%"}
